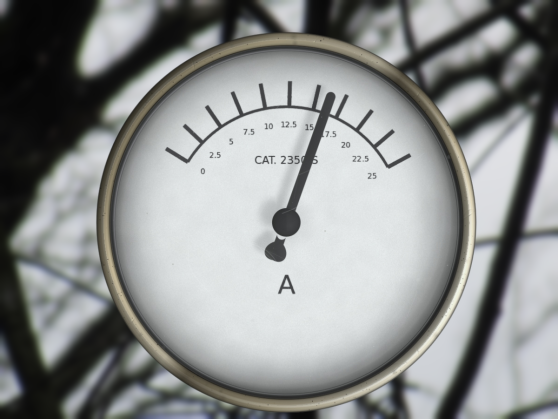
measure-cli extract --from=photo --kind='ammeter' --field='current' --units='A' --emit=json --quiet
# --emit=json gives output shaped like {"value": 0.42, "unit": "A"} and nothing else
{"value": 16.25, "unit": "A"}
